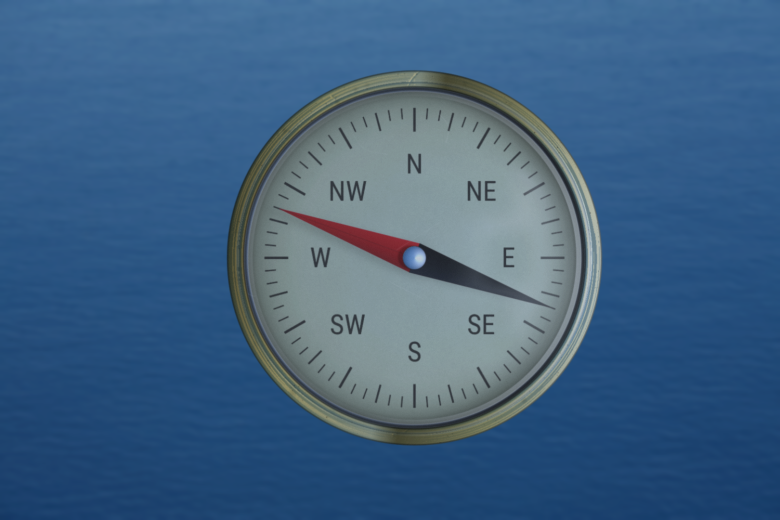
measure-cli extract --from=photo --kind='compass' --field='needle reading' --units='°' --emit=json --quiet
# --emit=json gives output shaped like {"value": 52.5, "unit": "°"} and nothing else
{"value": 290, "unit": "°"}
